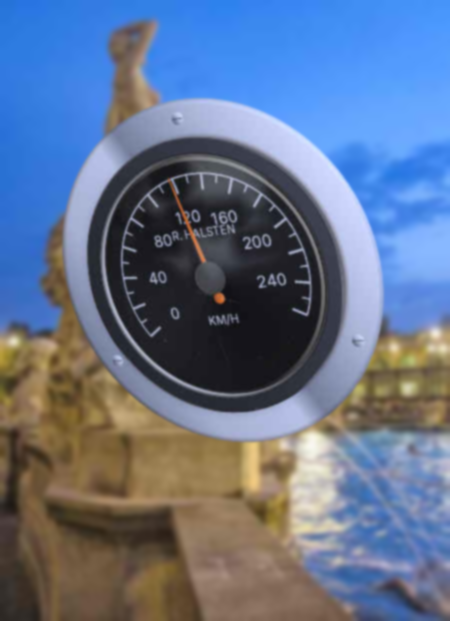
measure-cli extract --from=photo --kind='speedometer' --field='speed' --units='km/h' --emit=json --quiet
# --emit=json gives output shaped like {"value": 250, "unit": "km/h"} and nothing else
{"value": 120, "unit": "km/h"}
